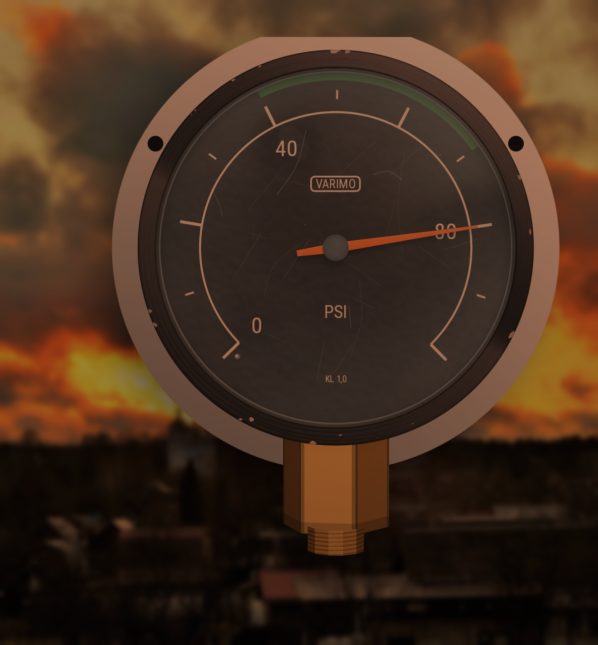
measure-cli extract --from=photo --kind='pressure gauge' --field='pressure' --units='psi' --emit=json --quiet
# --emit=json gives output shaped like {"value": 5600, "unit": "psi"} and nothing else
{"value": 80, "unit": "psi"}
